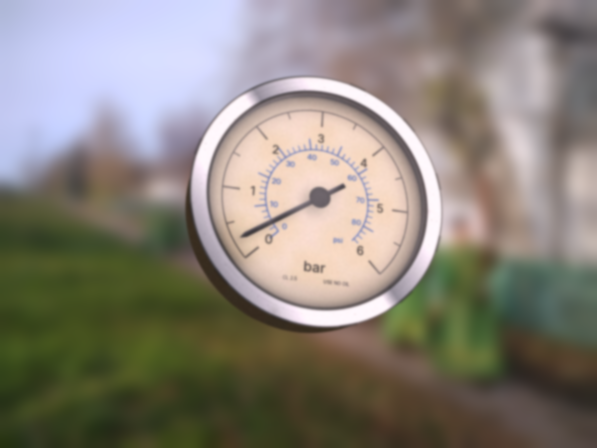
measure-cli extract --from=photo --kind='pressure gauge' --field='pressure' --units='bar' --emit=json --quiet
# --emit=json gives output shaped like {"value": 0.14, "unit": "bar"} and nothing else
{"value": 0.25, "unit": "bar"}
